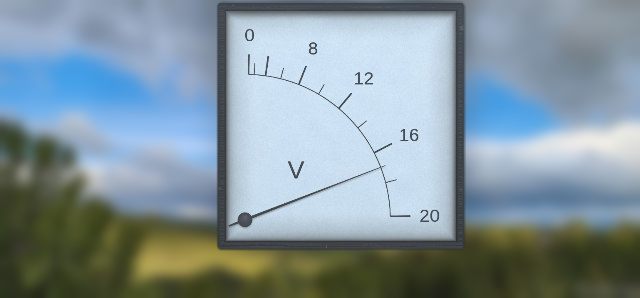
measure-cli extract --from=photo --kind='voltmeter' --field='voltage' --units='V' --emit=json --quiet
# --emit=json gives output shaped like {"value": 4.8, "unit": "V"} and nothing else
{"value": 17, "unit": "V"}
